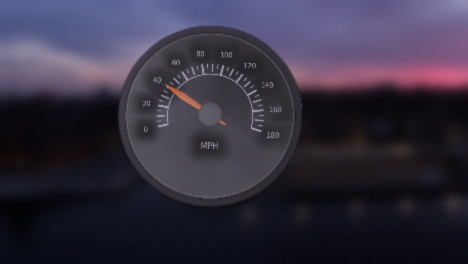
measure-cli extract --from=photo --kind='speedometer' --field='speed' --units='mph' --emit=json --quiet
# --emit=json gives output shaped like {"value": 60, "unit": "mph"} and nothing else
{"value": 40, "unit": "mph"}
